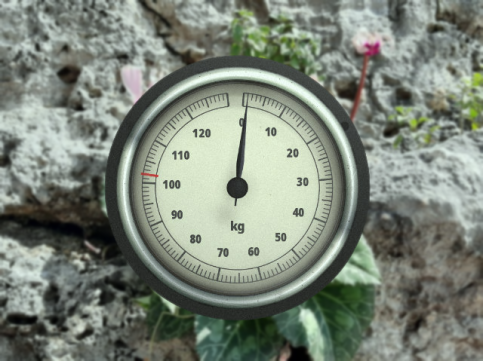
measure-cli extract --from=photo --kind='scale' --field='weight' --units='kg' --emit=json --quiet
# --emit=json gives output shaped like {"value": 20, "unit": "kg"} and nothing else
{"value": 1, "unit": "kg"}
